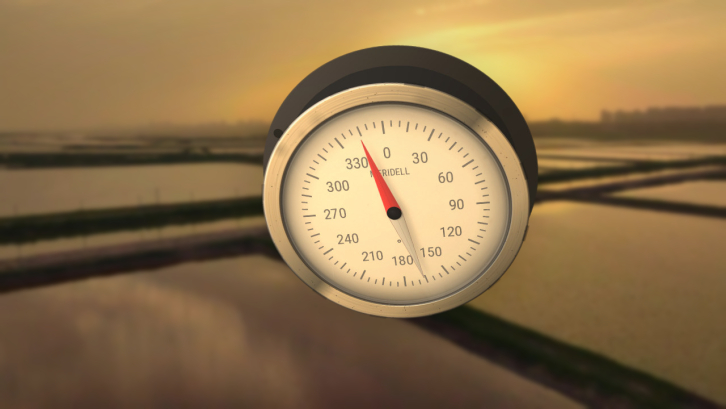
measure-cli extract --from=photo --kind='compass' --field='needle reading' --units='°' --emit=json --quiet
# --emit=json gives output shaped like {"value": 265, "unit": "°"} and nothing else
{"value": 345, "unit": "°"}
